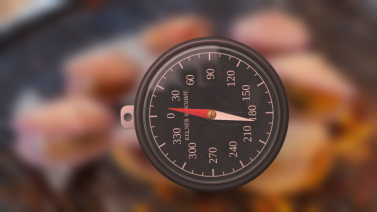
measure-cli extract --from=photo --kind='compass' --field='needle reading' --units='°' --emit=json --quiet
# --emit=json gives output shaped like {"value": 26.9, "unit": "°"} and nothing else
{"value": 10, "unit": "°"}
